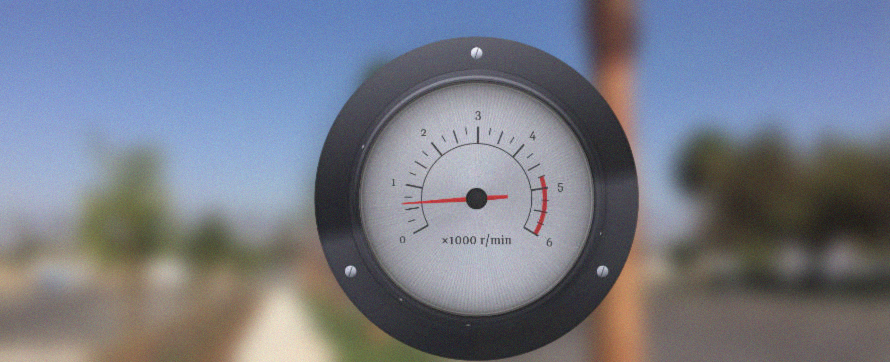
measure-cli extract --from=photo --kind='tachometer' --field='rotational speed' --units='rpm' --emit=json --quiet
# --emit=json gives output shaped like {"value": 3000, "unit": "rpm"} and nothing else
{"value": 625, "unit": "rpm"}
